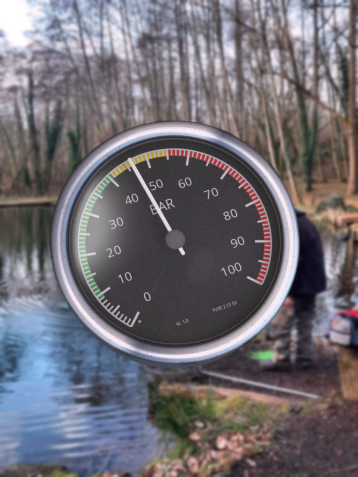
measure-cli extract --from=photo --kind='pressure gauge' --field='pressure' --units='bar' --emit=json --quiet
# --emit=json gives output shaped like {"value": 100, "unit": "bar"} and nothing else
{"value": 46, "unit": "bar"}
